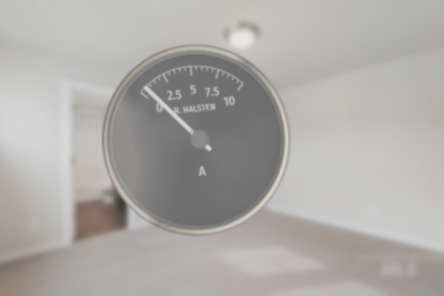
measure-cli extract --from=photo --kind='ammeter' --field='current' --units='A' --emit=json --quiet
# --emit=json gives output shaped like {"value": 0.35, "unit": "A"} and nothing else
{"value": 0.5, "unit": "A"}
